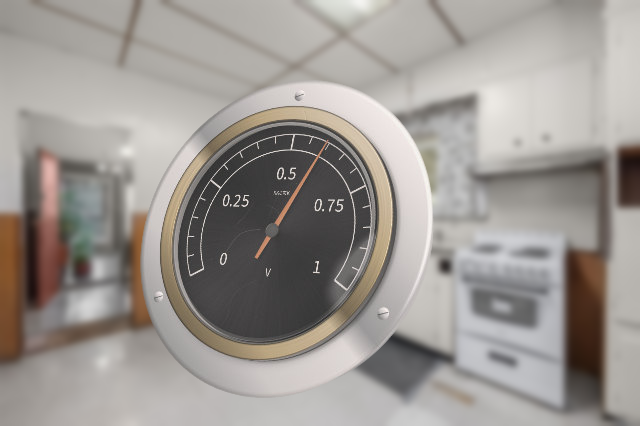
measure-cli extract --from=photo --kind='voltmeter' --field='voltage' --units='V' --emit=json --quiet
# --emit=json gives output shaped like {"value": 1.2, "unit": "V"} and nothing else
{"value": 0.6, "unit": "V"}
